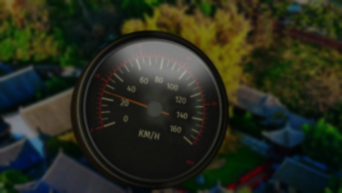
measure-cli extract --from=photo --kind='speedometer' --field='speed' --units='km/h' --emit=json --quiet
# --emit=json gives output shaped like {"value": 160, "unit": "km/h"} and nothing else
{"value": 25, "unit": "km/h"}
